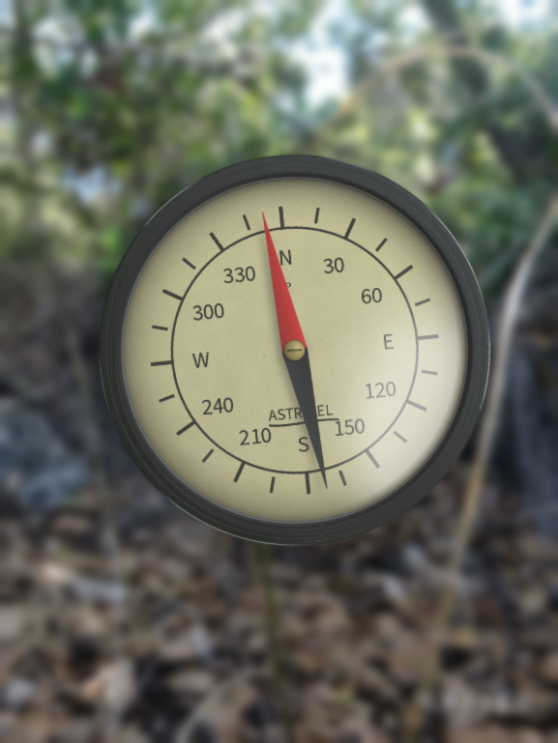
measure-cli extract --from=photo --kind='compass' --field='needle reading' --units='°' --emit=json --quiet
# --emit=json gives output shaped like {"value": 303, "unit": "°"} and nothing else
{"value": 352.5, "unit": "°"}
